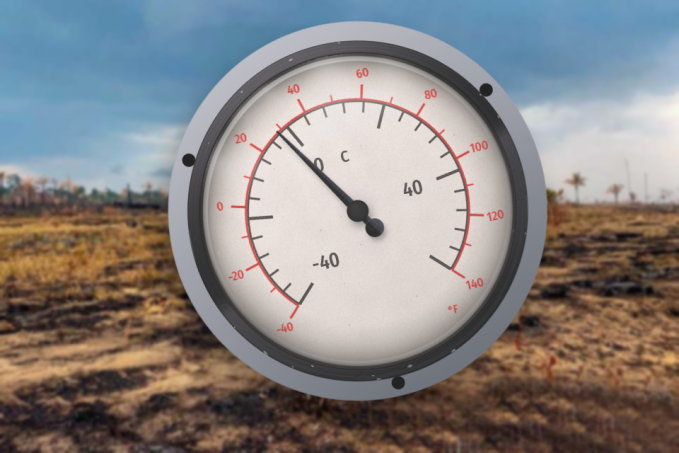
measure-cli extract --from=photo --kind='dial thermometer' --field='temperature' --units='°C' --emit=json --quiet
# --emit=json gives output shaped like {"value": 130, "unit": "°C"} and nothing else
{"value": -2, "unit": "°C"}
